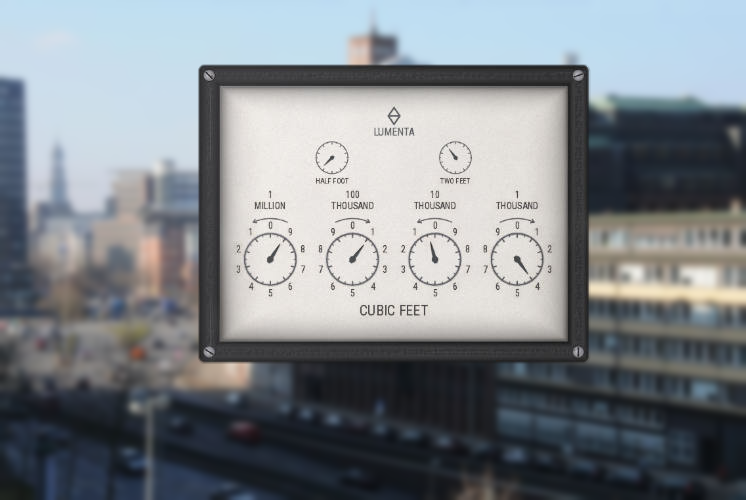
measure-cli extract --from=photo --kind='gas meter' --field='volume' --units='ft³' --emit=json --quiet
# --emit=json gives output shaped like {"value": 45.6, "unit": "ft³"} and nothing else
{"value": 910400, "unit": "ft³"}
